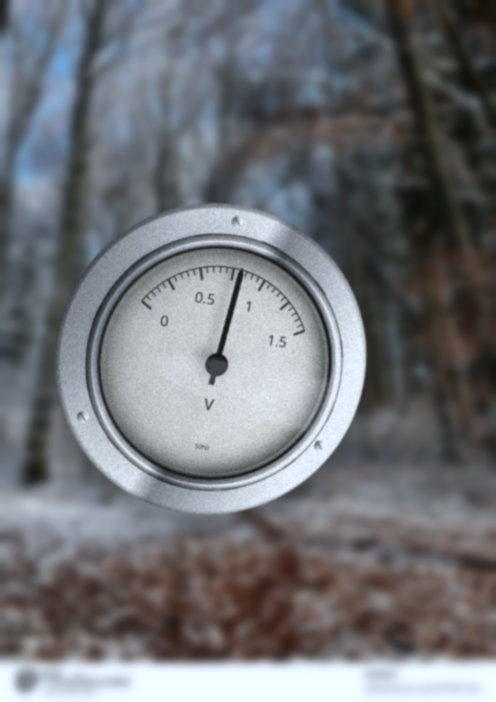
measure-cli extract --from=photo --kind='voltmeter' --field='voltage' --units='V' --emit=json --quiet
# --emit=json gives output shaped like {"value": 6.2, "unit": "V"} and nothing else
{"value": 0.8, "unit": "V"}
